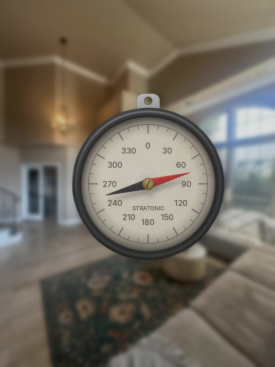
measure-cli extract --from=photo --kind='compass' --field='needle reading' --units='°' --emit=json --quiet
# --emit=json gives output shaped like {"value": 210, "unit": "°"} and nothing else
{"value": 75, "unit": "°"}
